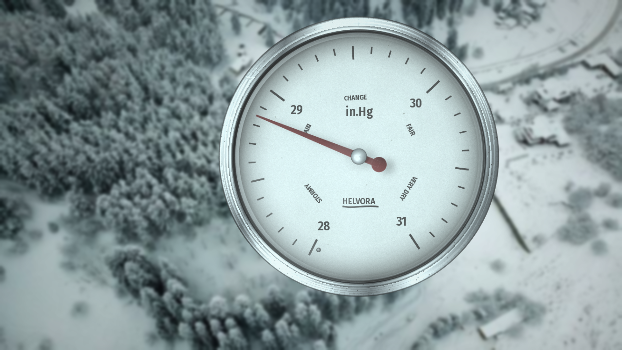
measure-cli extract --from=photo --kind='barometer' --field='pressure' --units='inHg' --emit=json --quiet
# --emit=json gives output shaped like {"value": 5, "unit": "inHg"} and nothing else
{"value": 28.85, "unit": "inHg"}
